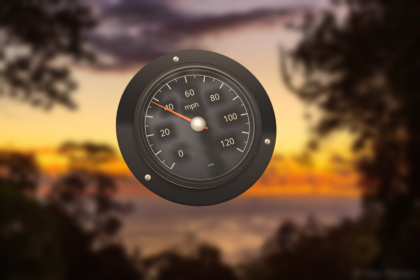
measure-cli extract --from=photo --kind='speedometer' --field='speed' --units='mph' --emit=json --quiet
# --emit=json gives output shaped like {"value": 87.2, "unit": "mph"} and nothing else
{"value": 37.5, "unit": "mph"}
